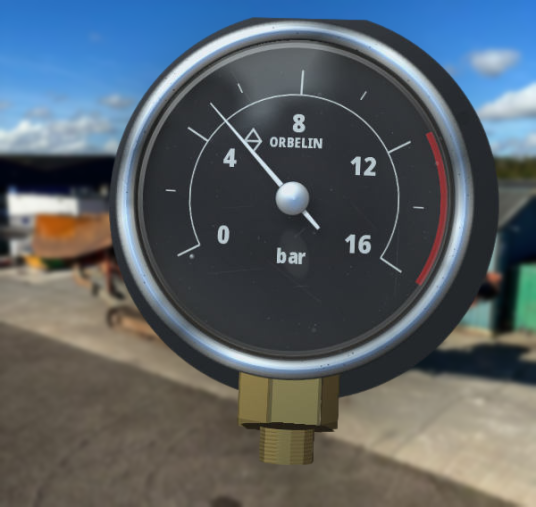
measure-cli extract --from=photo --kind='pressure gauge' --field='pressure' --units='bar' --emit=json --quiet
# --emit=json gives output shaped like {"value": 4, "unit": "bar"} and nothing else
{"value": 5, "unit": "bar"}
